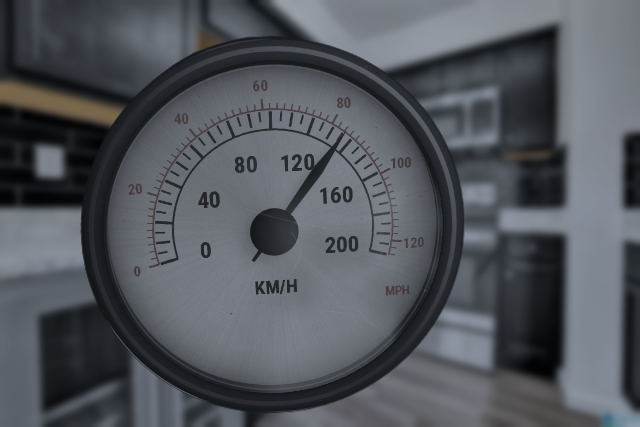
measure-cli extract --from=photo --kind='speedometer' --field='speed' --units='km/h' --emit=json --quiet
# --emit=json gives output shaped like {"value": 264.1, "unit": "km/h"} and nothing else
{"value": 135, "unit": "km/h"}
